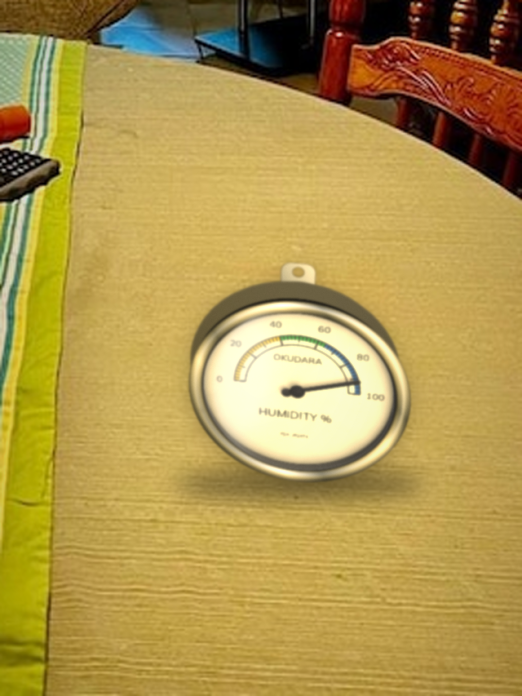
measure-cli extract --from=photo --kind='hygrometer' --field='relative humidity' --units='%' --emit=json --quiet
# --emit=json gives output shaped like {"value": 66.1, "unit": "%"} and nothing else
{"value": 90, "unit": "%"}
